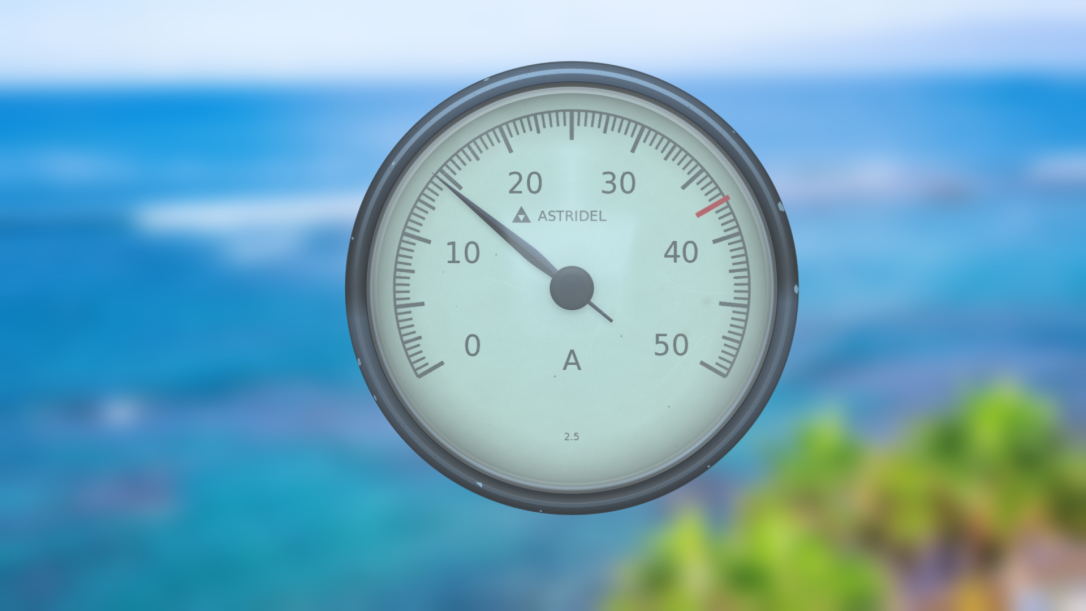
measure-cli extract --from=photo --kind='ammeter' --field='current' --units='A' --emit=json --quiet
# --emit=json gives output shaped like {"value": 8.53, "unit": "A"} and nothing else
{"value": 14.5, "unit": "A"}
